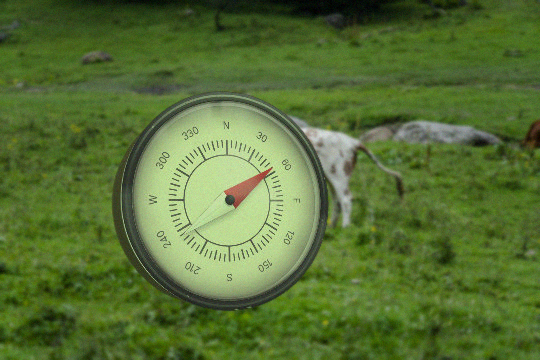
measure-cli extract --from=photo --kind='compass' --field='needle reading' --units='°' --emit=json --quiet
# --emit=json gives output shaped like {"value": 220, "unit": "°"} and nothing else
{"value": 55, "unit": "°"}
